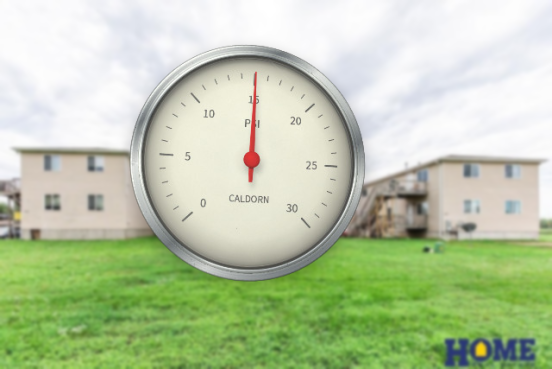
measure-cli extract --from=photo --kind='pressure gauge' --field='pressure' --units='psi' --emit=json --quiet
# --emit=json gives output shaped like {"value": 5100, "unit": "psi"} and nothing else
{"value": 15, "unit": "psi"}
